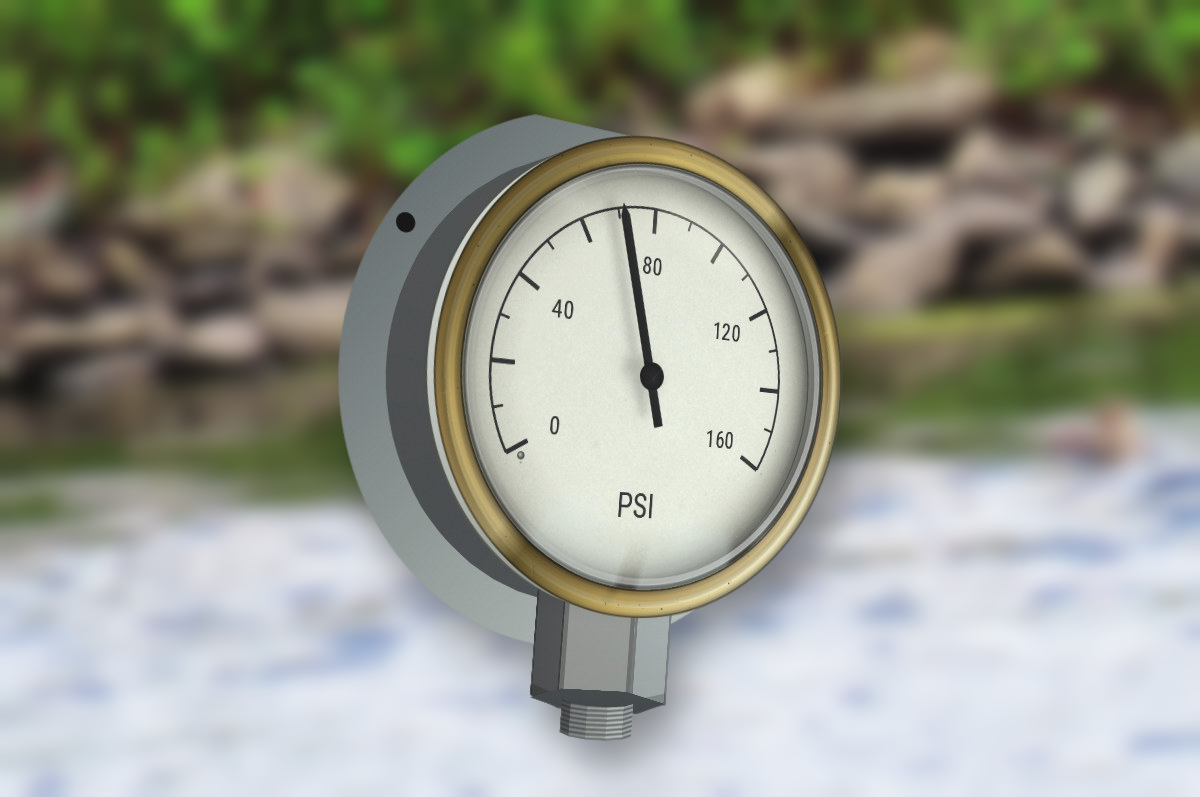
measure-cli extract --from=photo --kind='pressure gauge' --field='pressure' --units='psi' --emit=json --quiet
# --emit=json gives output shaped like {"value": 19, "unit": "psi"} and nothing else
{"value": 70, "unit": "psi"}
